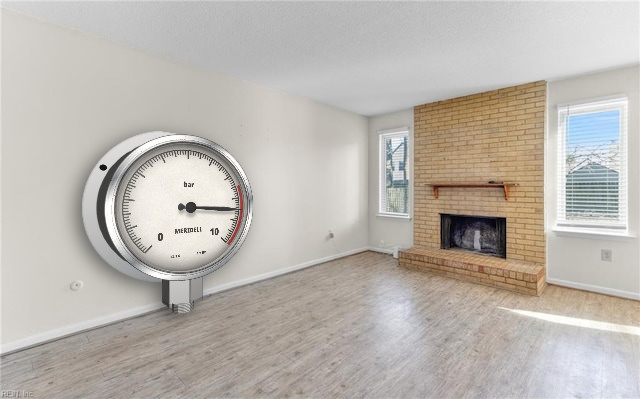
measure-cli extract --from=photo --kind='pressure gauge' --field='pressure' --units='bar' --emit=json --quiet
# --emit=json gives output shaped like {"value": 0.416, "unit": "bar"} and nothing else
{"value": 8.5, "unit": "bar"}
